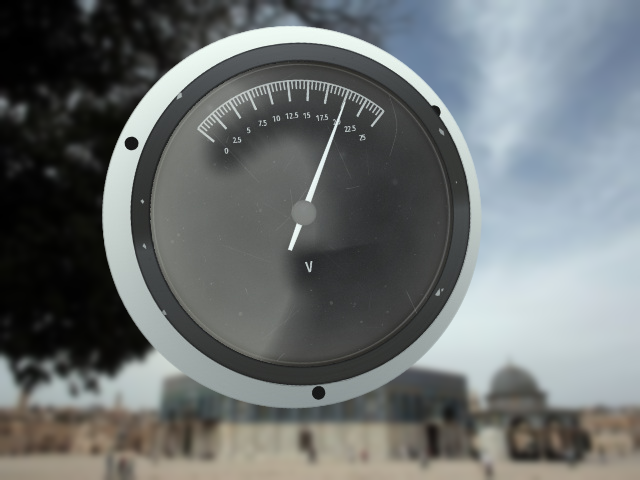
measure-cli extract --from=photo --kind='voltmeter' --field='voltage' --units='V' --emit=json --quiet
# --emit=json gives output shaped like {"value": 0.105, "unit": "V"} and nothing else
{"value": 20, "unit": "V"}
